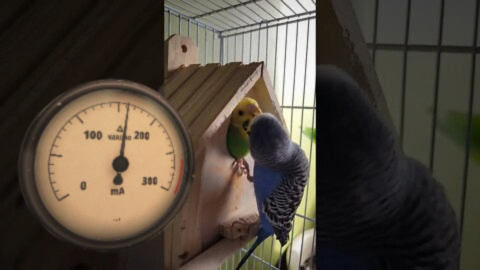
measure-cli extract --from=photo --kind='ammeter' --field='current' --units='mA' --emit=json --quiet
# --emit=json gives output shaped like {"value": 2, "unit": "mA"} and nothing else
{"value": 160, "unit": "mA"}
